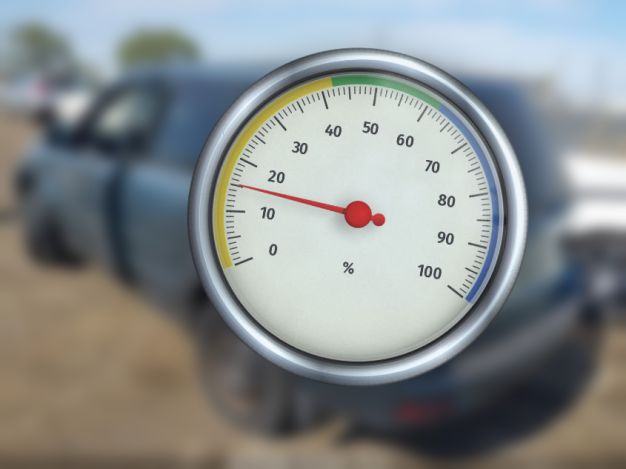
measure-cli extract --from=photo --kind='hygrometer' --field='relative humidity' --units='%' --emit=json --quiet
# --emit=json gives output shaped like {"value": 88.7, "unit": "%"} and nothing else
{"value": 15, "unit": "%"}
